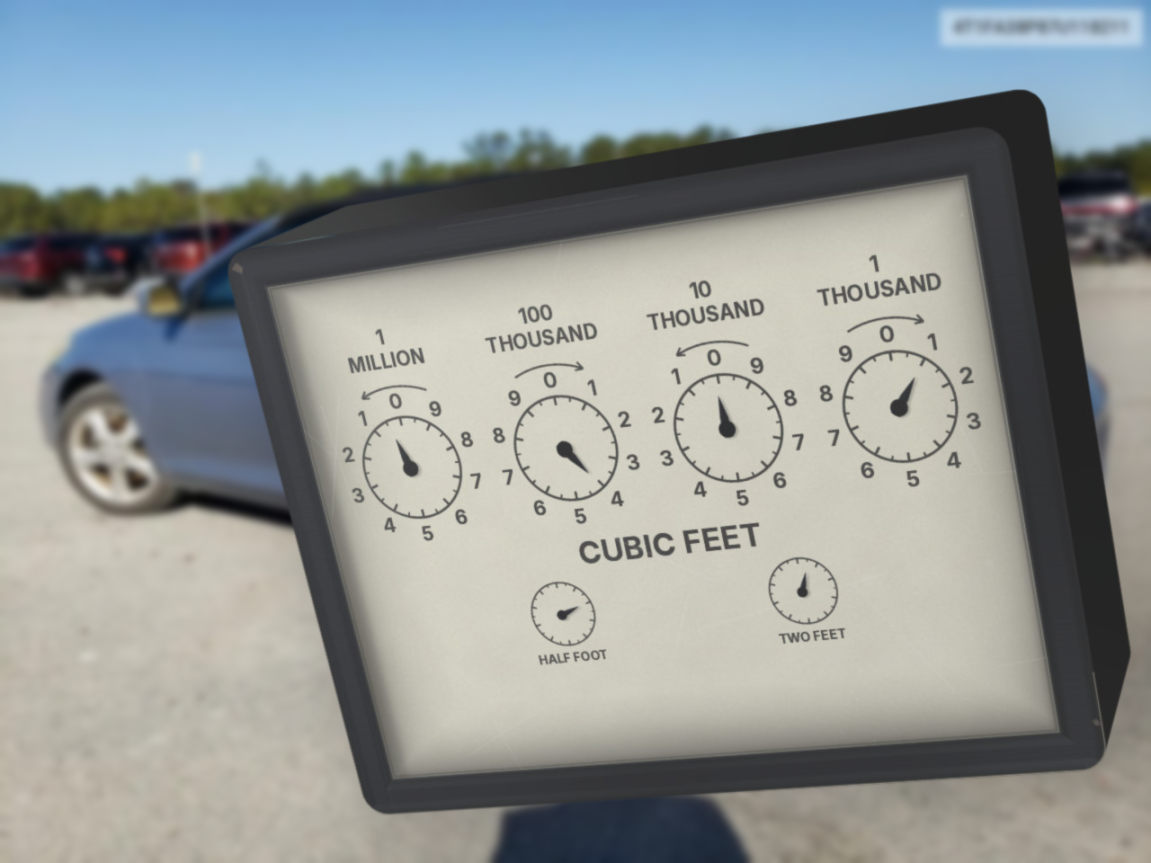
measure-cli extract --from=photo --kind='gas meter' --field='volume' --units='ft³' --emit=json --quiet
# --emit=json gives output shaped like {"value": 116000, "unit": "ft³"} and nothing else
{"value": 40100, "unit": "ft³"}
